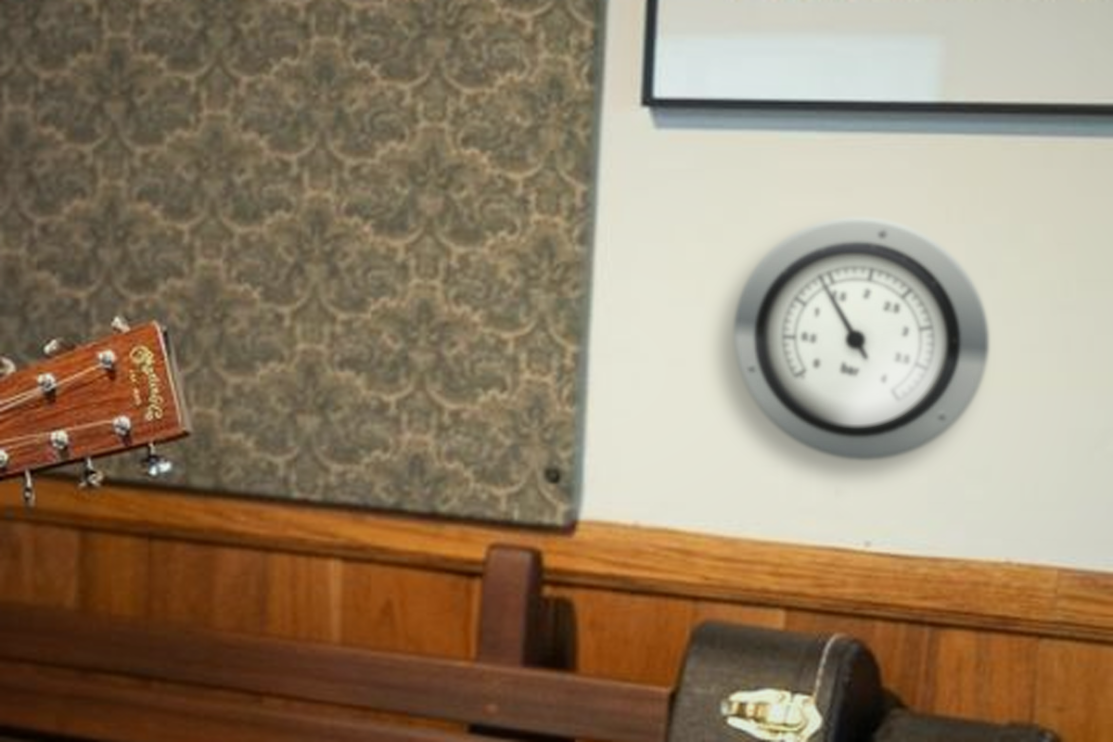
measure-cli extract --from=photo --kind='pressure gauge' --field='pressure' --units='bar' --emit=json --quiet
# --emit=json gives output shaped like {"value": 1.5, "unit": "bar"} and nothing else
{"value": 1.4, "unit": "bar"}
